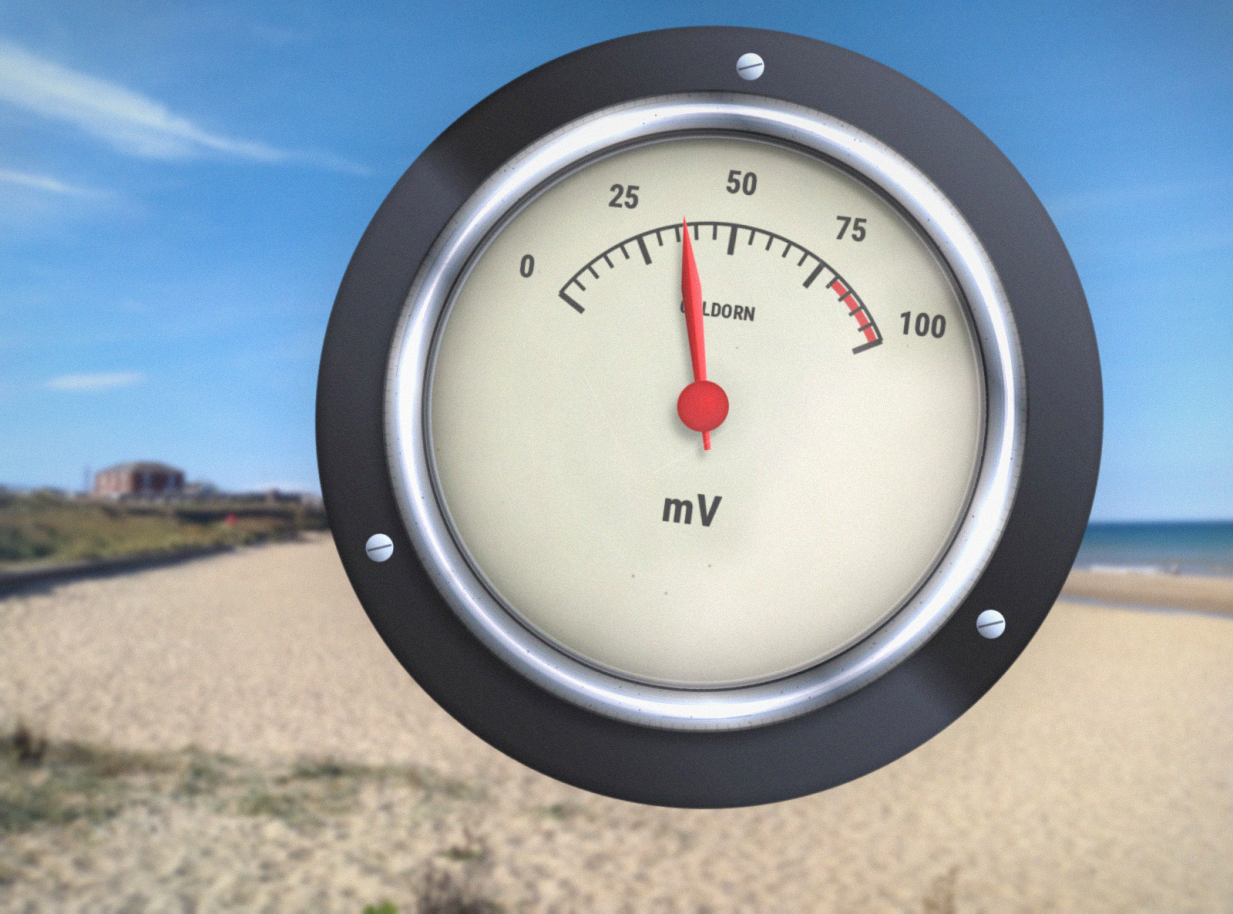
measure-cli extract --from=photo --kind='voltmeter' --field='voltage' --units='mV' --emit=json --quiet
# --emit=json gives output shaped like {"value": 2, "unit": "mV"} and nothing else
{"value": 37.5, "unit": "mV"}
